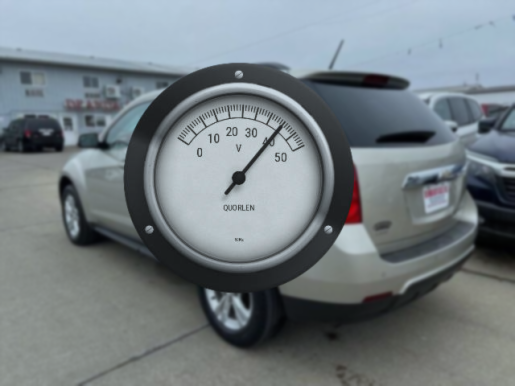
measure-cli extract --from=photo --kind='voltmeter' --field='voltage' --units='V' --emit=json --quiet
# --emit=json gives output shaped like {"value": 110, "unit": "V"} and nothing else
{"value": 40, "unit": "V"}
